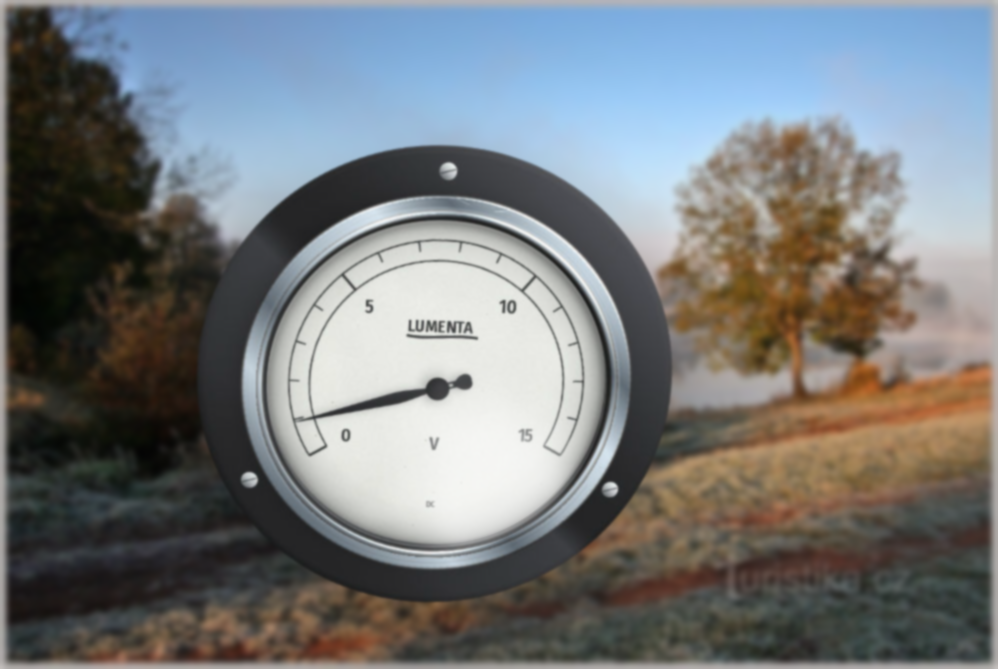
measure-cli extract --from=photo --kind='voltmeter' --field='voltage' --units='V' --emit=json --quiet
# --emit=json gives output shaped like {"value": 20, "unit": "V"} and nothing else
{"value": 1, "unit": "V"}
